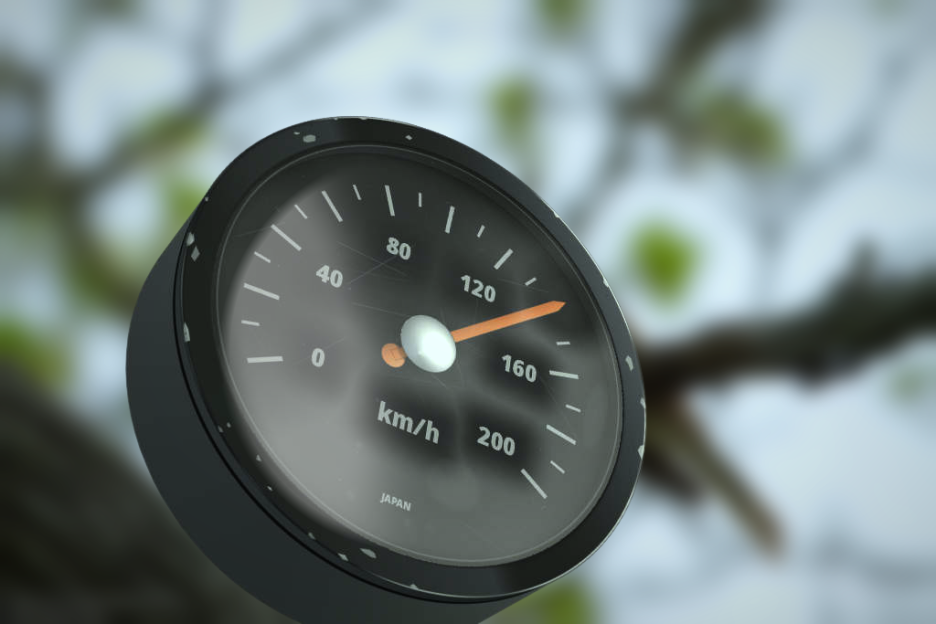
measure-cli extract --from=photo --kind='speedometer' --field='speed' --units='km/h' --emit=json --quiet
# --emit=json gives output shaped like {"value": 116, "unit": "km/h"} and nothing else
{"value": 140, "unit": "km/h"}
